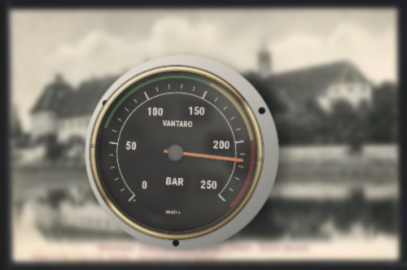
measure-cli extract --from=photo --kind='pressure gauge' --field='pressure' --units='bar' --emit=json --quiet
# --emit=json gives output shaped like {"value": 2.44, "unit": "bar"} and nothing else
{"value": 215, "unit": "bar"}
